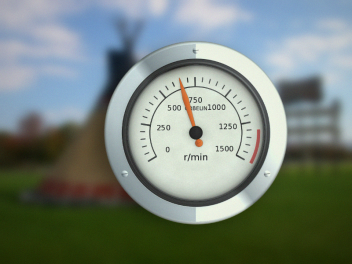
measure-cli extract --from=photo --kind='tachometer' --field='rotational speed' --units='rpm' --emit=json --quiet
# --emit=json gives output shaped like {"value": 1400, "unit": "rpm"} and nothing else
{"value": 650, "unit": "rpm"}
